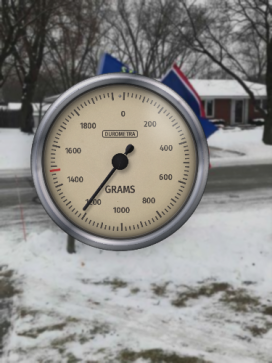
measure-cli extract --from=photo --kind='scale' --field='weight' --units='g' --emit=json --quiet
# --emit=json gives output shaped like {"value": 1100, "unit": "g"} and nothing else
{"value": 1220, "unit": "g"}
